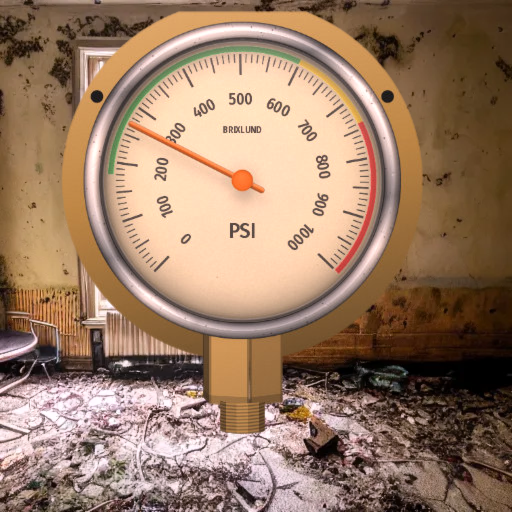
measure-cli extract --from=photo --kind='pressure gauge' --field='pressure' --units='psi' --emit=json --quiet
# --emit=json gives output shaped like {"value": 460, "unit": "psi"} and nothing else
{"value": 270, "unit": "psi"}
